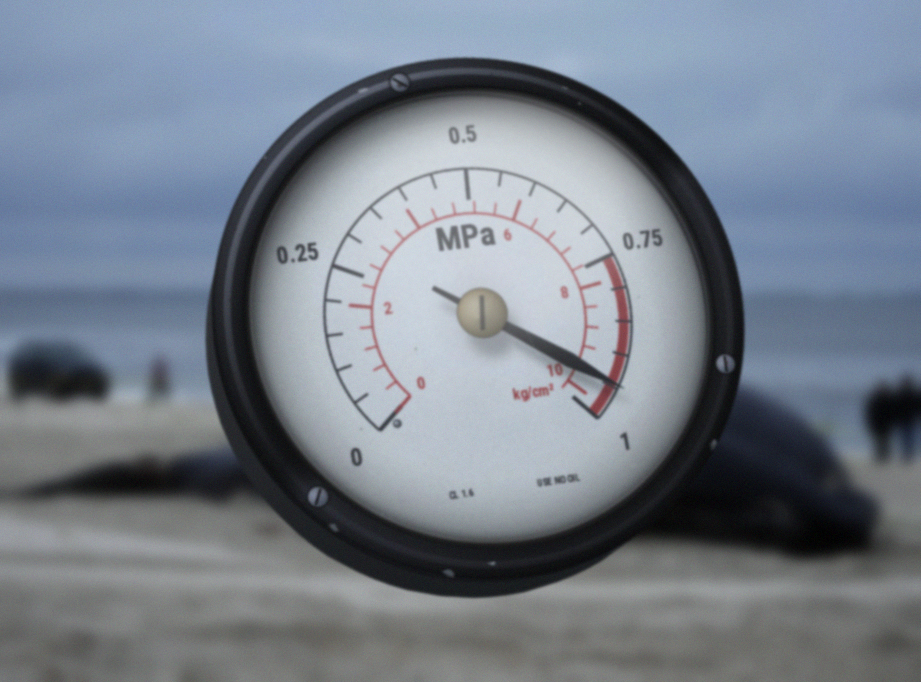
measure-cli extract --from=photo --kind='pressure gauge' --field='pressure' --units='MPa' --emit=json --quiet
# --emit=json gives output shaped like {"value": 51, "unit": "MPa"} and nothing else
{"value": 0.95, "unit": "MPa"}
